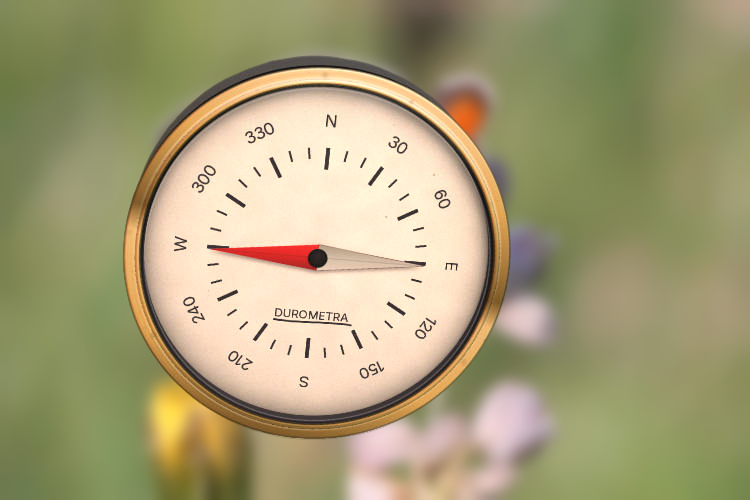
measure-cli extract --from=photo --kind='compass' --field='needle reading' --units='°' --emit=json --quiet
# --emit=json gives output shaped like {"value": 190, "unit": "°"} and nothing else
{"value": 270, "unit": "°"}
